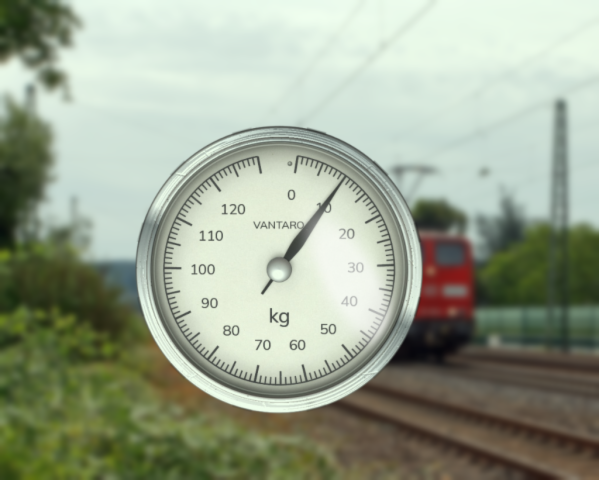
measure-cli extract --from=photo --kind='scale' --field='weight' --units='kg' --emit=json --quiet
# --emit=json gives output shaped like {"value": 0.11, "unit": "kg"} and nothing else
{"value": 10, "unit": "kg"}
